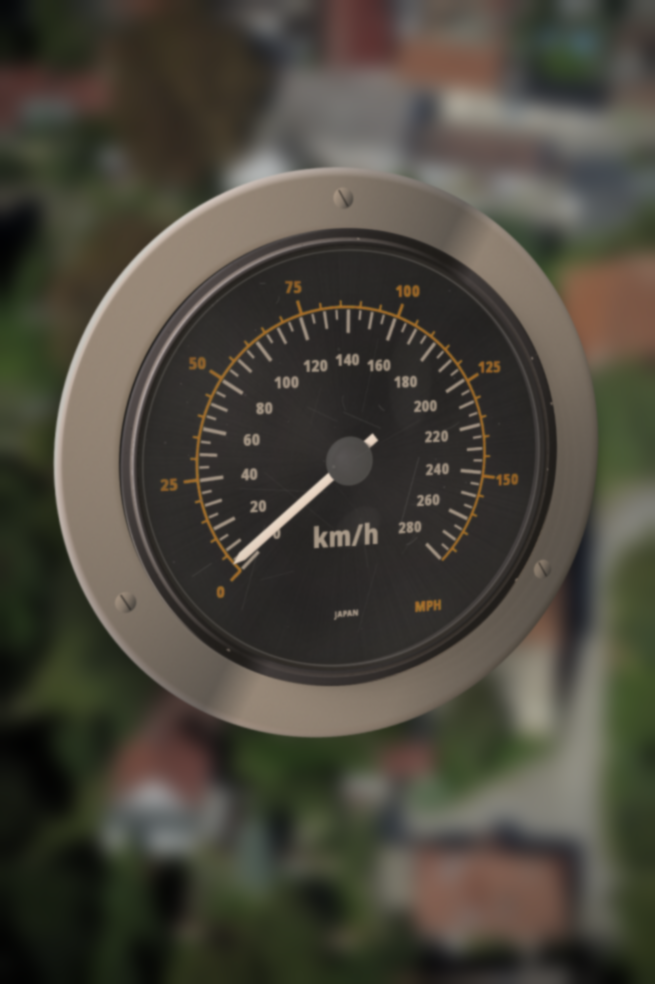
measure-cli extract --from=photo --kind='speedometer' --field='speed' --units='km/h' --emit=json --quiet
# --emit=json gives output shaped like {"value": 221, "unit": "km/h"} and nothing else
{"value": 5, "unit": "km/h"}
